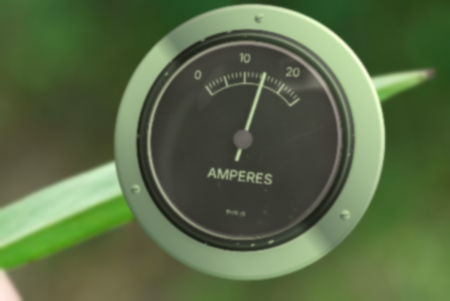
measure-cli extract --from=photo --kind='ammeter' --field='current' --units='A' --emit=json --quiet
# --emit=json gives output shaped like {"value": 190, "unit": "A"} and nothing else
{"value": 15, "unit": "A"}
